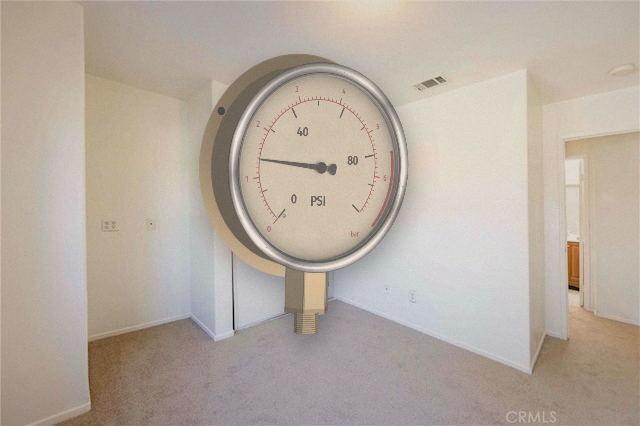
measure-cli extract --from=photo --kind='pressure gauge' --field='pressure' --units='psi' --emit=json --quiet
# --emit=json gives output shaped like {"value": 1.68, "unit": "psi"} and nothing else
{"value": 20, "unit": "psi"}
